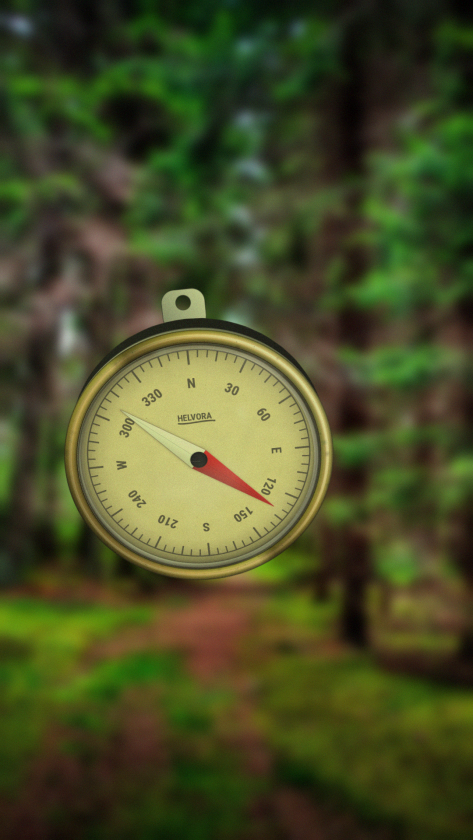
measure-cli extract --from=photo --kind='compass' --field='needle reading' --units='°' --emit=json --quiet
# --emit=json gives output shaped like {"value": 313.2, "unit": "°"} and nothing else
{"value": 130, "unit": "°"}
